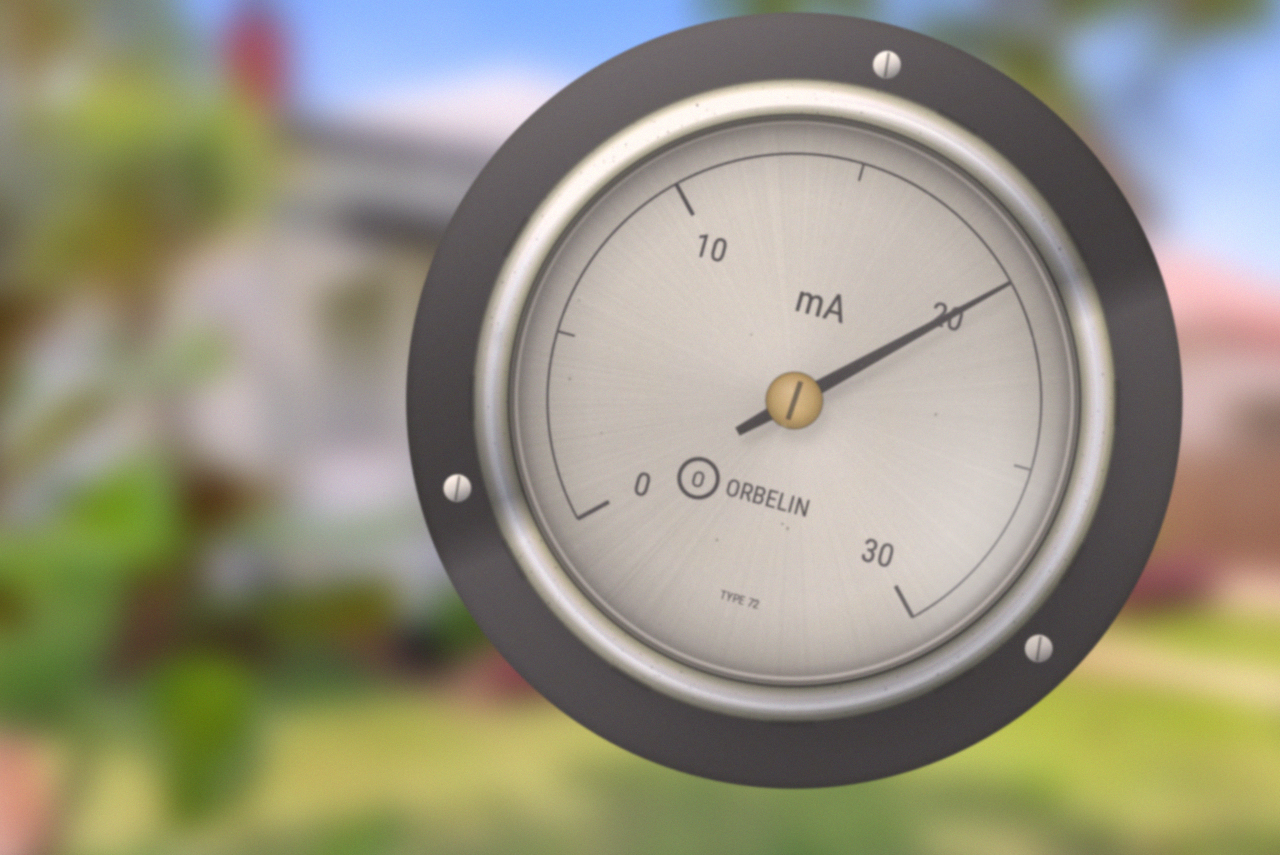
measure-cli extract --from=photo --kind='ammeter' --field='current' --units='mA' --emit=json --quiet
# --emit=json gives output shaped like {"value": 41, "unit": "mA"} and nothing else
{"value": 20, "unit": "mA"}
